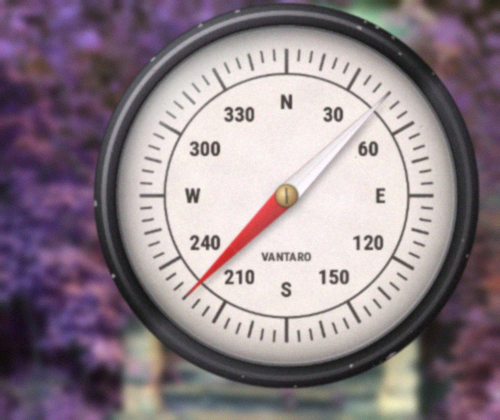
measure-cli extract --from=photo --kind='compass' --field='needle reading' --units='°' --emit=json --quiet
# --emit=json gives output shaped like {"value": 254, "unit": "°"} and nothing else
{"value": 225, "unit": "°"}
